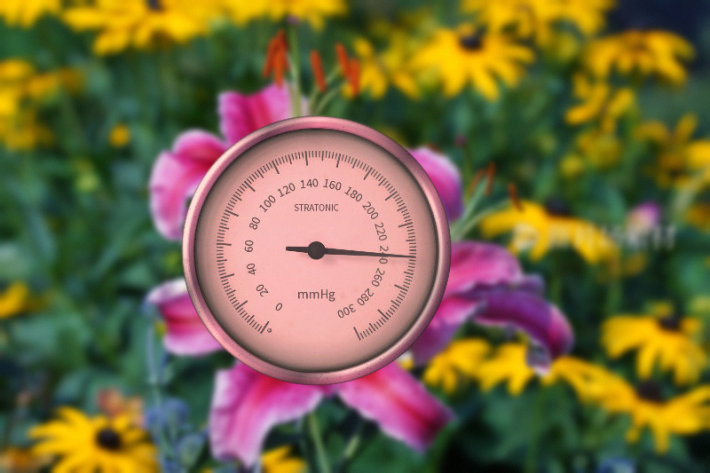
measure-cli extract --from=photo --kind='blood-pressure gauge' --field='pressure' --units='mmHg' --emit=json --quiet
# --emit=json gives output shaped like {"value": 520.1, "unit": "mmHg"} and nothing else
{"value": 240, "unit": "mmHg"}
